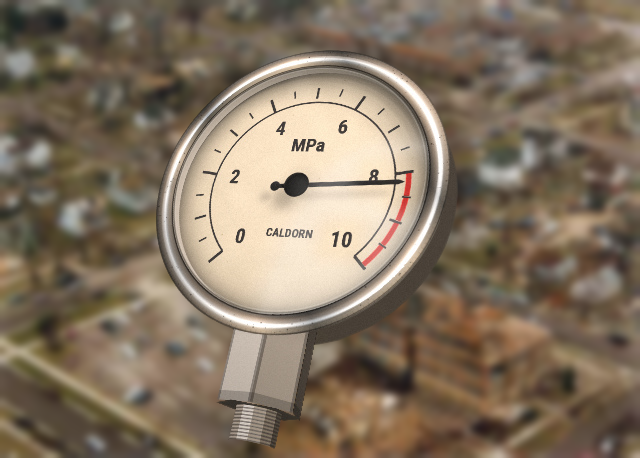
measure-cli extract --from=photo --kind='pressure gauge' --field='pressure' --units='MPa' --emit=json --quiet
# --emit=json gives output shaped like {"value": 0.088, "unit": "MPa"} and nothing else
{"value": 8.25, "unit": "MPa"}
